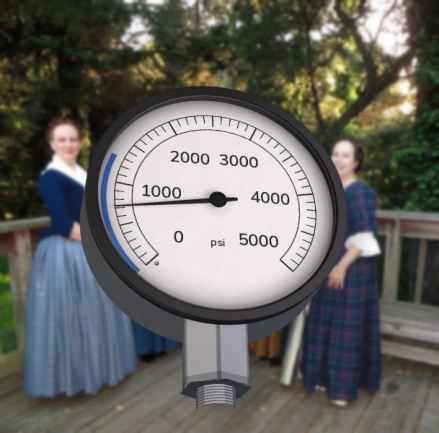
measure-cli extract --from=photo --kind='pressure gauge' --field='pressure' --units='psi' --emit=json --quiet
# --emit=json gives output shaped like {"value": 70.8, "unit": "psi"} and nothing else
{"value": 700, "unit": "psi"}
